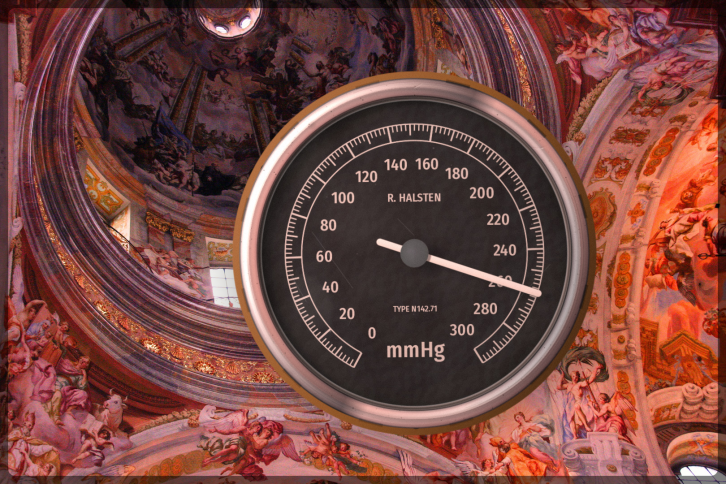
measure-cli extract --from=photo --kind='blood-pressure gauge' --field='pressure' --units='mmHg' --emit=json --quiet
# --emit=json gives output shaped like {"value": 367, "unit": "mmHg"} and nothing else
{"value": 260, "unit": "mmHg"}
